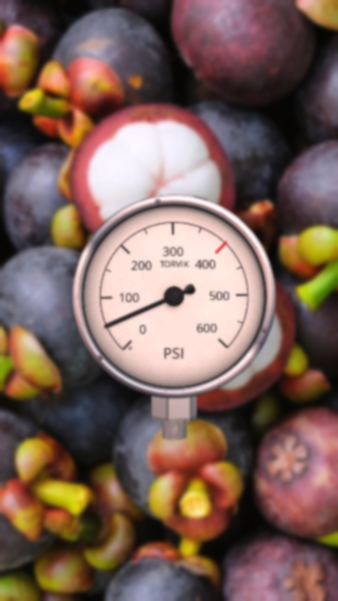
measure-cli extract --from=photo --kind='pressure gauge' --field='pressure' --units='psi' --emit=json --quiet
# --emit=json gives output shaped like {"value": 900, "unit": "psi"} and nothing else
{"value": 50, "unit": "psi"}
